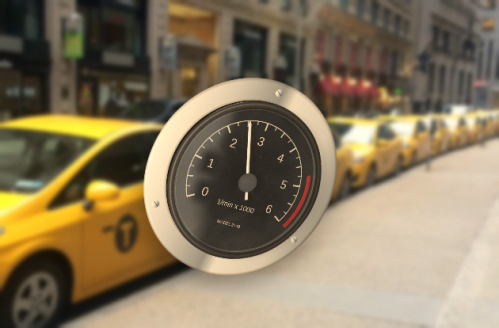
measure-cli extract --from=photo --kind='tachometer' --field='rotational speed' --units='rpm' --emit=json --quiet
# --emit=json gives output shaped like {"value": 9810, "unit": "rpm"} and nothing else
{"value": 2500, "unit": "rpm"}
